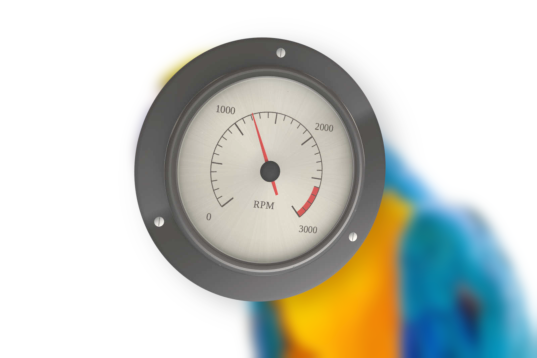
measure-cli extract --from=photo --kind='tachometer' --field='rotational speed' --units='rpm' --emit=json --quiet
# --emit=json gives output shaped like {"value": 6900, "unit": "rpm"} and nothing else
{"value": 1200, "unit": "rpm"}
